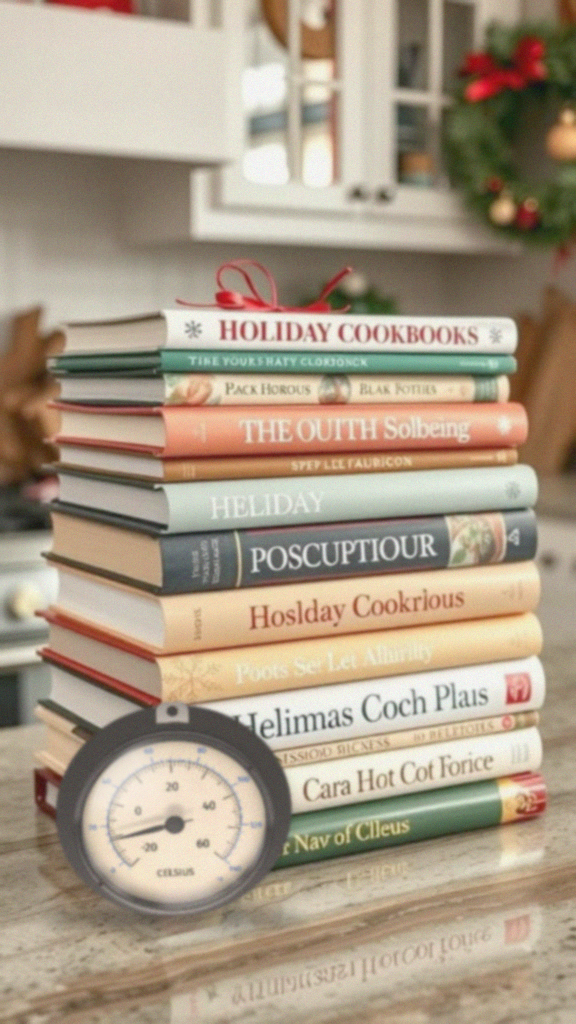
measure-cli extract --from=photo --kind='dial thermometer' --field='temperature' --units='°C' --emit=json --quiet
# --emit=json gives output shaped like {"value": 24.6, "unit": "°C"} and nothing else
{"value": -10, "unit": "°C"}
